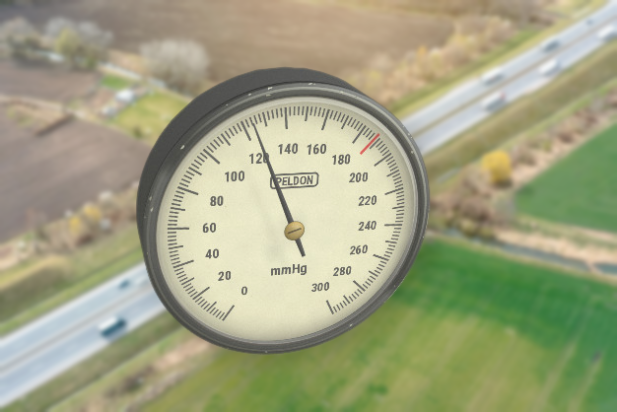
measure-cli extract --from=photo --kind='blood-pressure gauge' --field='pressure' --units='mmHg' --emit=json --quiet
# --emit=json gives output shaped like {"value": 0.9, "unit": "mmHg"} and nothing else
{"value": 124, "unit": "mmHg"}
